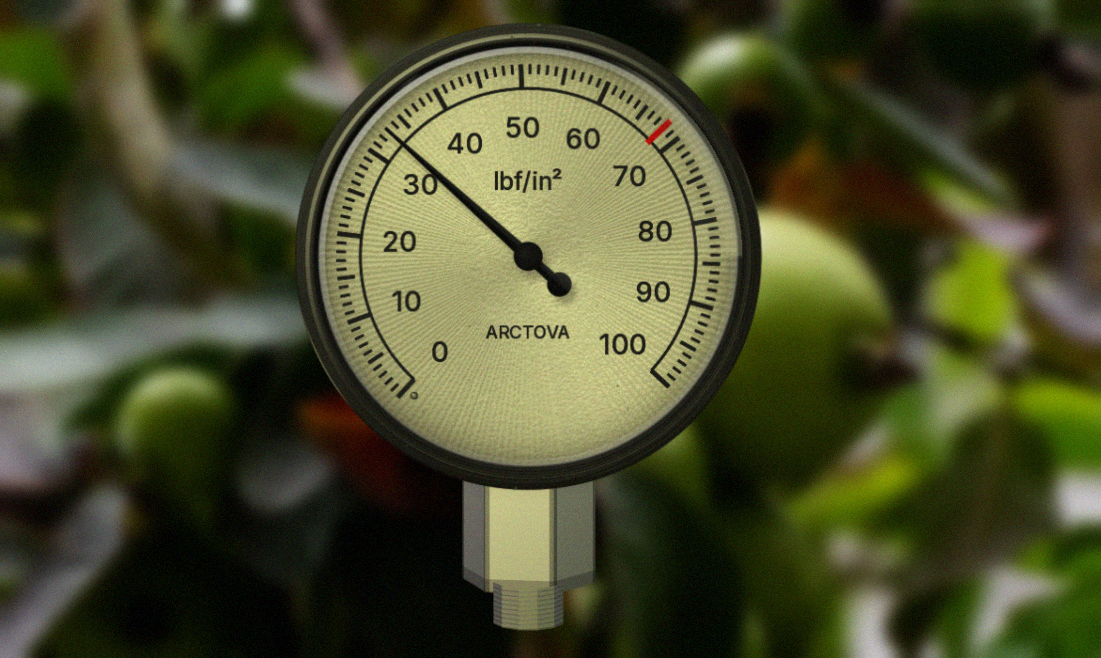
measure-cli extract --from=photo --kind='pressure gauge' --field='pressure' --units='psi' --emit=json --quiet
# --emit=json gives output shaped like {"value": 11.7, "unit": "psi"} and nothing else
{"value": 33, "unit": "psi"}
